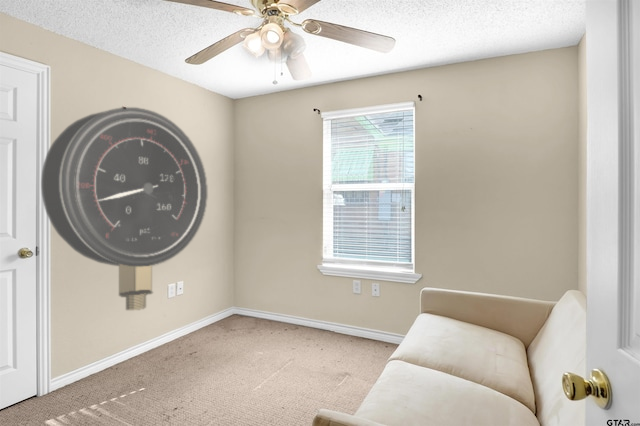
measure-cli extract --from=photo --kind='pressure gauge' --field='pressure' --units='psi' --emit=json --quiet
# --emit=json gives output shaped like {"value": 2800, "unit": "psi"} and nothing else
{"value": 20, "unit": "psi"}
